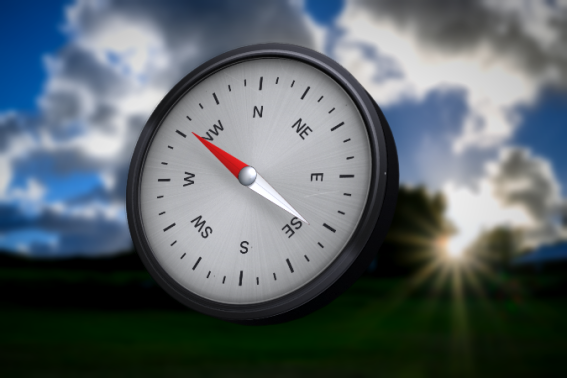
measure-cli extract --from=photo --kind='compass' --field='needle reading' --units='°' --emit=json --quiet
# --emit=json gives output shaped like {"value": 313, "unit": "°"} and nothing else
{"value": 305, "unit": "°"}
